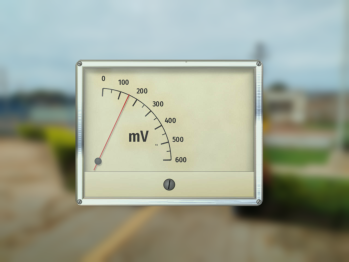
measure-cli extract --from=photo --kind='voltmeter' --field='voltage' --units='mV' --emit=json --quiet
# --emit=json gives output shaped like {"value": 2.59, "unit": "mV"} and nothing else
{"value": 150, "unit": "mV"}
